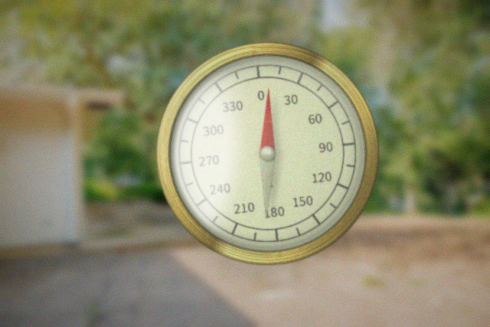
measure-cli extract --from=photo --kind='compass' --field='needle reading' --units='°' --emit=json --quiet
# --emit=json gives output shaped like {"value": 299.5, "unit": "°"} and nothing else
{"value": 7.5, "unit": "°"}
